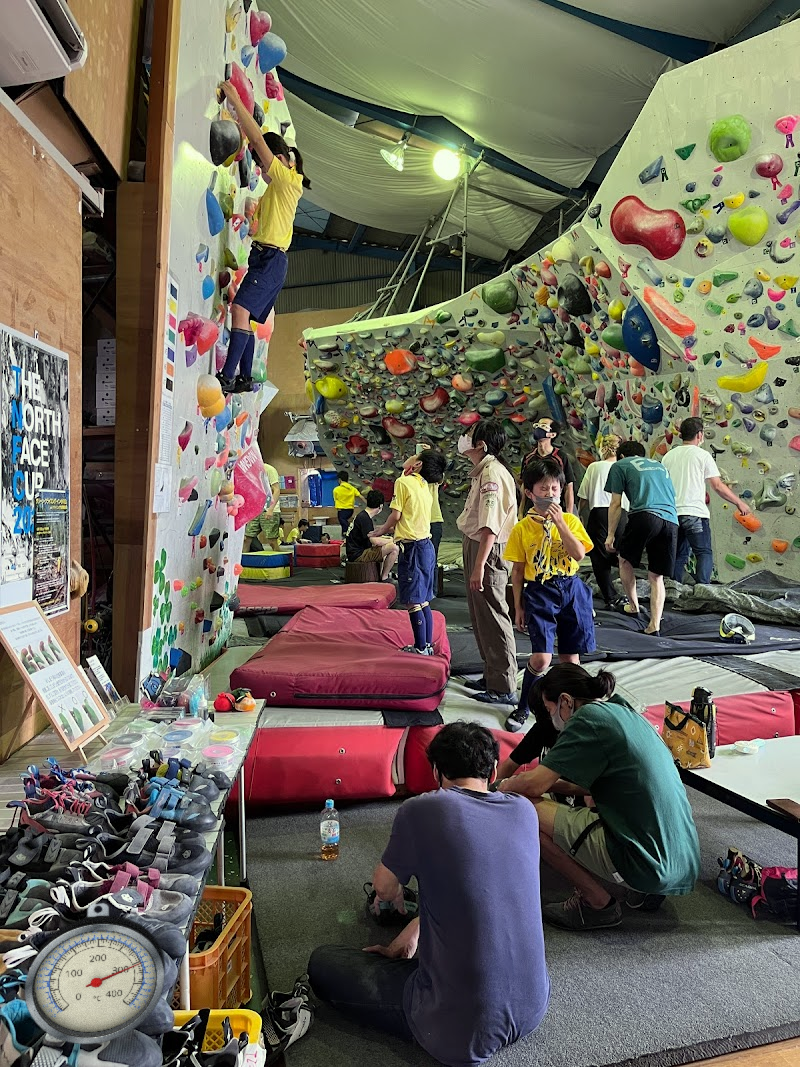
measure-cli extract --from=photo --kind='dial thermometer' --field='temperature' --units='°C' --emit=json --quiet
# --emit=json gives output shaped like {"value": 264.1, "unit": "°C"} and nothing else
{"value": 300, "unit": "°C"}
